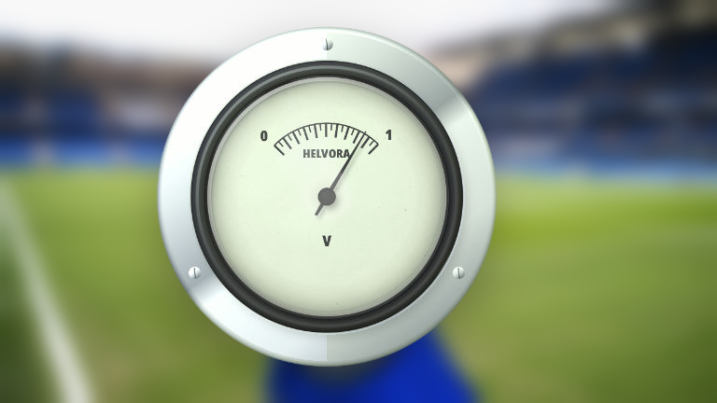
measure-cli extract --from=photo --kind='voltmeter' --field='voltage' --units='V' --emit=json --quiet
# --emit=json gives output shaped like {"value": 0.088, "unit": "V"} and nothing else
{"value": 0.85, "unit": "V"}
